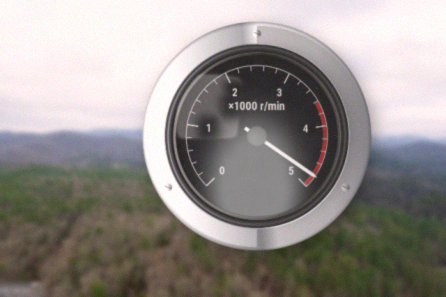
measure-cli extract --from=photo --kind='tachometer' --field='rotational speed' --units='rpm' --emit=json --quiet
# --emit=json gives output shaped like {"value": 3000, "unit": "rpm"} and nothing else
{"value": 4800, "unit": "rpm"}
